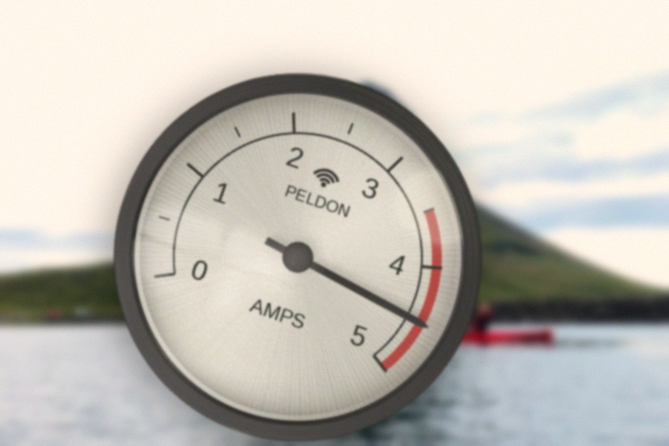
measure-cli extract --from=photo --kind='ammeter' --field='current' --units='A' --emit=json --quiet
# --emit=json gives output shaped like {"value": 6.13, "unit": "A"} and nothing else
{"value": 4.5, "unit": "A"}
